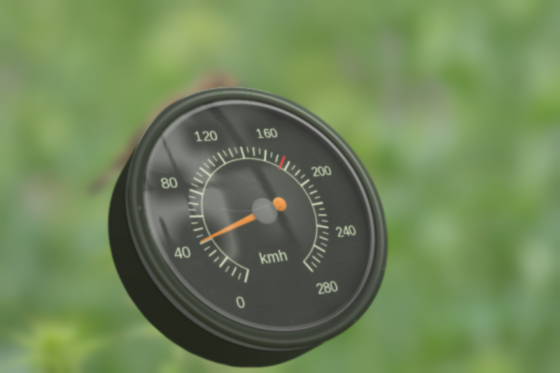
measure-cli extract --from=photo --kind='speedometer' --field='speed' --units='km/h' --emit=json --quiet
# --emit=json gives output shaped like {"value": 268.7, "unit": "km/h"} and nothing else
{"value": 40, "unit": "km/h"}
